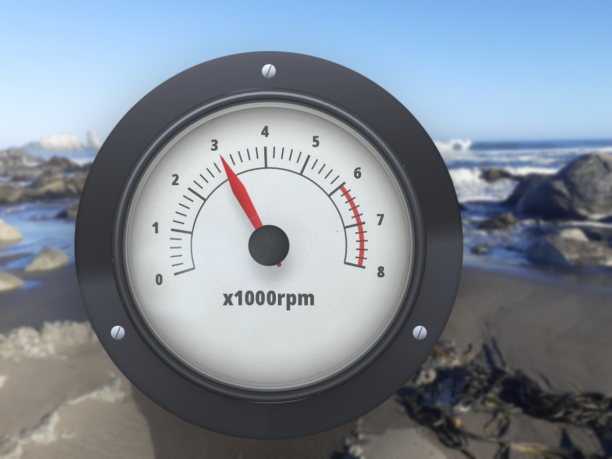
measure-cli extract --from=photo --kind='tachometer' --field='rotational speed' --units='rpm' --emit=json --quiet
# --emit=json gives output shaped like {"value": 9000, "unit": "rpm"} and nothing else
{"value": 3000, "unit": "rpm"}
